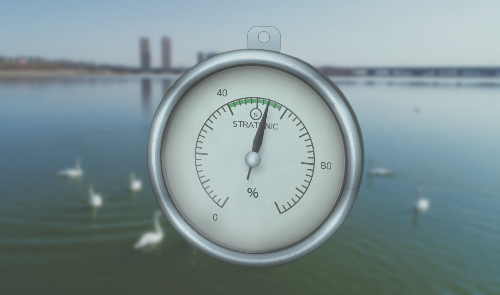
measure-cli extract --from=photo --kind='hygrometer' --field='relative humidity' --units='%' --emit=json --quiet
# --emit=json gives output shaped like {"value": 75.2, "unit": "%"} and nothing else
{"value": 54, "unit": "%"}
